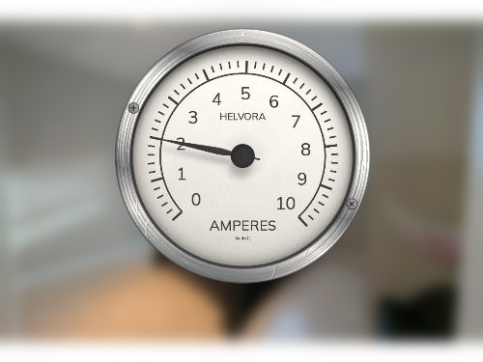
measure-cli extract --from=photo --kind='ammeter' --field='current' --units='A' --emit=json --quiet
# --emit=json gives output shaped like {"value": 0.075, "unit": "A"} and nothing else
{"value": 2, "unit": "A"}
